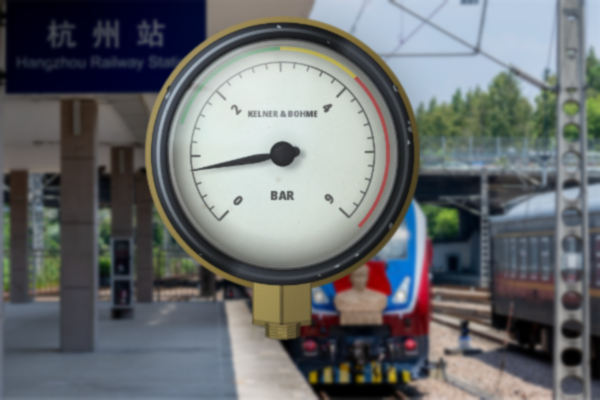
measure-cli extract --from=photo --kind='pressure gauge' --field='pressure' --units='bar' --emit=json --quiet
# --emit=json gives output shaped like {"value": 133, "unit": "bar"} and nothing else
{"value": 0.8, "unit": "bar"}
